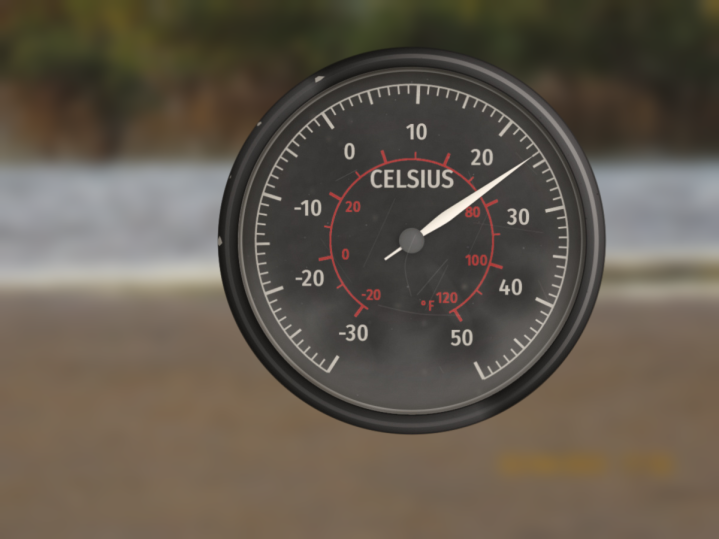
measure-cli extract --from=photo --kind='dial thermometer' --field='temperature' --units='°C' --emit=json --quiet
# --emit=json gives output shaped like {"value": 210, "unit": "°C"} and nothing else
{"value": 24, "unit": "°C"}
